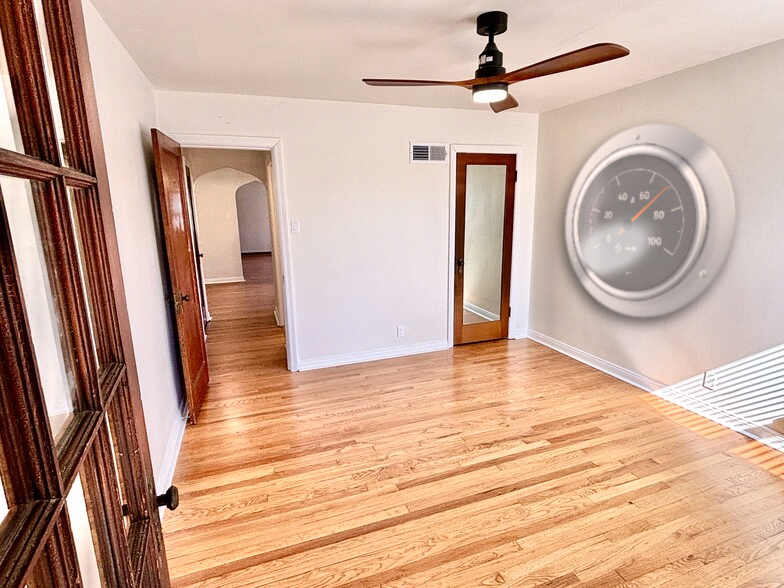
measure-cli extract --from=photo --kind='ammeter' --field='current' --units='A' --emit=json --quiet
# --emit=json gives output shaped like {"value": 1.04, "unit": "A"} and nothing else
{"value": 70, "unit": "A"}
